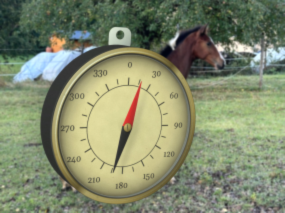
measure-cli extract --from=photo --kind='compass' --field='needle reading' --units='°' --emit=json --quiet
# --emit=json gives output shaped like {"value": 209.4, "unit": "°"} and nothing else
{"value": 15, "unit": "°"}
